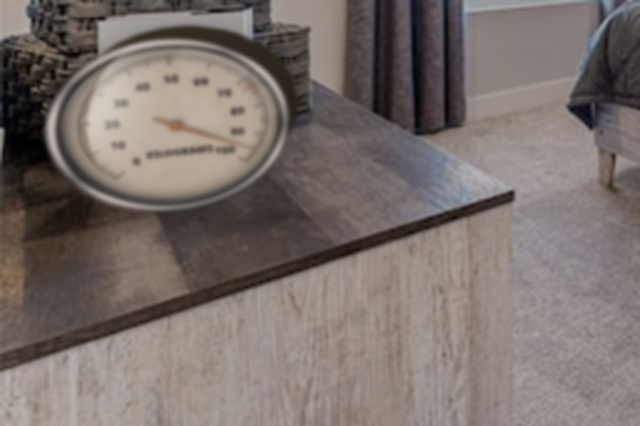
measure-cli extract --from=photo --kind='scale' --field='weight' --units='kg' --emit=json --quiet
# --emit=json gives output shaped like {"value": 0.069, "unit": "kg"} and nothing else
{"value": 95, "unit": "kg"}
